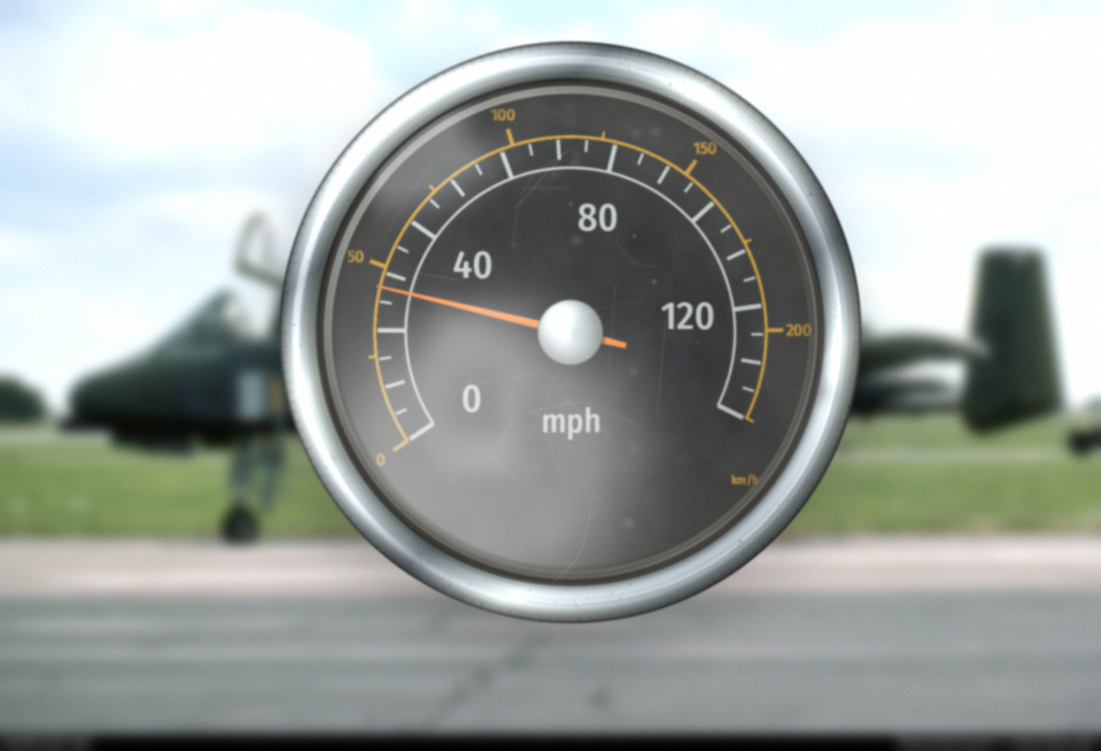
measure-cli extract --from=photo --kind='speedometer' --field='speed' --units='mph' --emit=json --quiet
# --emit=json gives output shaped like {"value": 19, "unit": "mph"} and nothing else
{"value": 27.5, "unit": "mph"}
